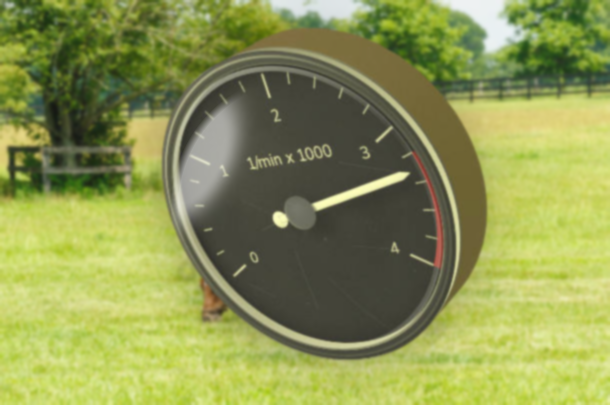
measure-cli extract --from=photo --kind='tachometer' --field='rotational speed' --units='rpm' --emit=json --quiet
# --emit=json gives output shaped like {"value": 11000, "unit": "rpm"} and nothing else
{"value": 3300, "unit": "rpm"}
